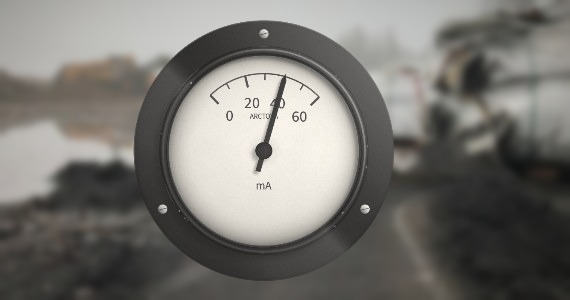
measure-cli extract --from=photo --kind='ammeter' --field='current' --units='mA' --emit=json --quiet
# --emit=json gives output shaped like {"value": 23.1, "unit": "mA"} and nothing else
{"value": 40, "unit": "mA"}
